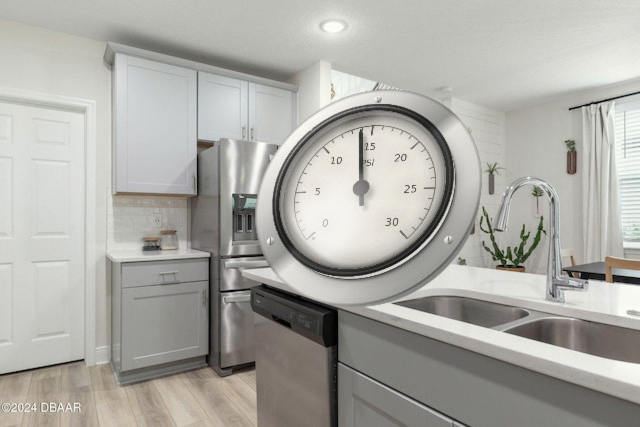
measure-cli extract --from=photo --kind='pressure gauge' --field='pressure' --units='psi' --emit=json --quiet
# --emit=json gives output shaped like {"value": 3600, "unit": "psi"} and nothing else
{"value": 14, "unit": "psi"}
